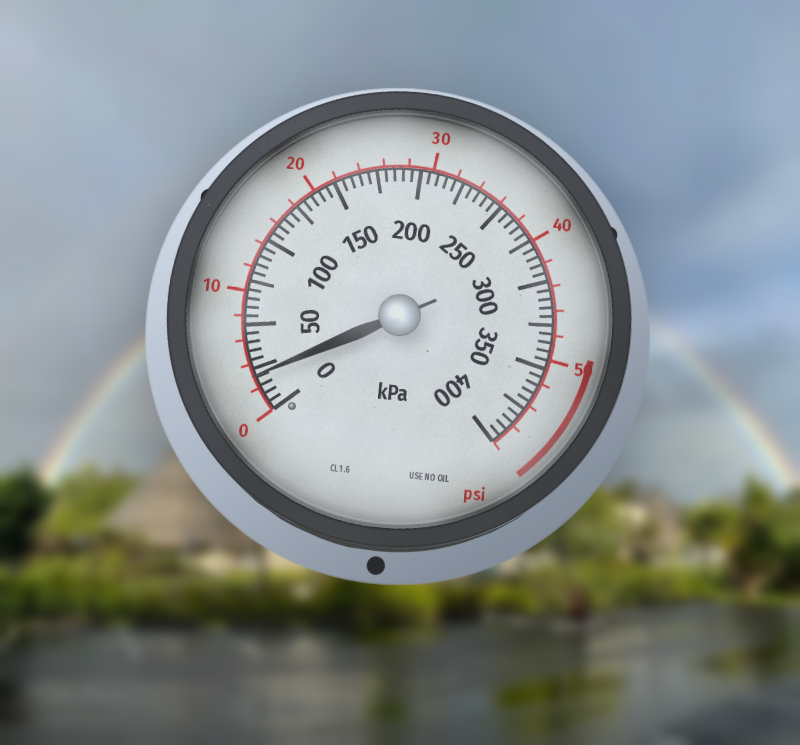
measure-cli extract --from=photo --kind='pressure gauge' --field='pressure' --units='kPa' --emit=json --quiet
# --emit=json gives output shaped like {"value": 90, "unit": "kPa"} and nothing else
{"value": 20, "unit": "kPa"}
